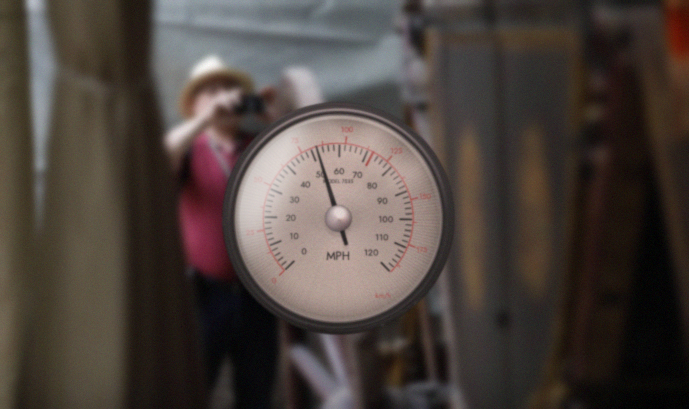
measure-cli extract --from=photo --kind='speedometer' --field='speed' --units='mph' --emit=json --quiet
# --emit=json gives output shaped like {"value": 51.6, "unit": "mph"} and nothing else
{"value": 52, "unit": "mph"}
